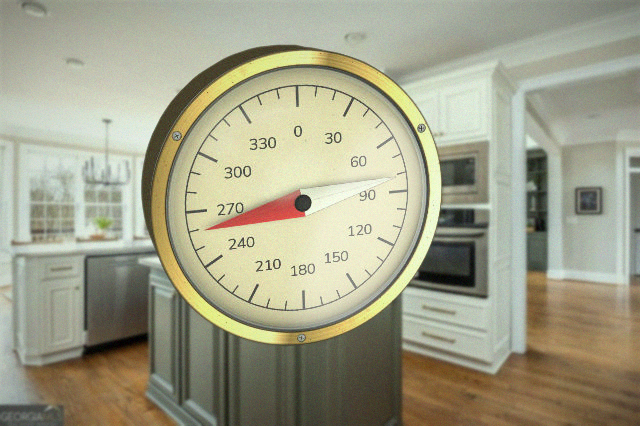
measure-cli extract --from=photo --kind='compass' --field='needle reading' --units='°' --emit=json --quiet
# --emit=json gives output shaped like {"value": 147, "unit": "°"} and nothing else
{"value": 260, "unit": "°"}
